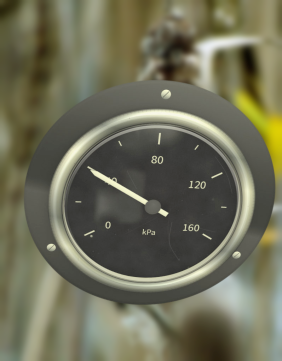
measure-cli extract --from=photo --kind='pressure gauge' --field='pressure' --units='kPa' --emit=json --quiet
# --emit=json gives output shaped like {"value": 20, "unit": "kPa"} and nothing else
{"value": 40, "unit": "kPa"}
